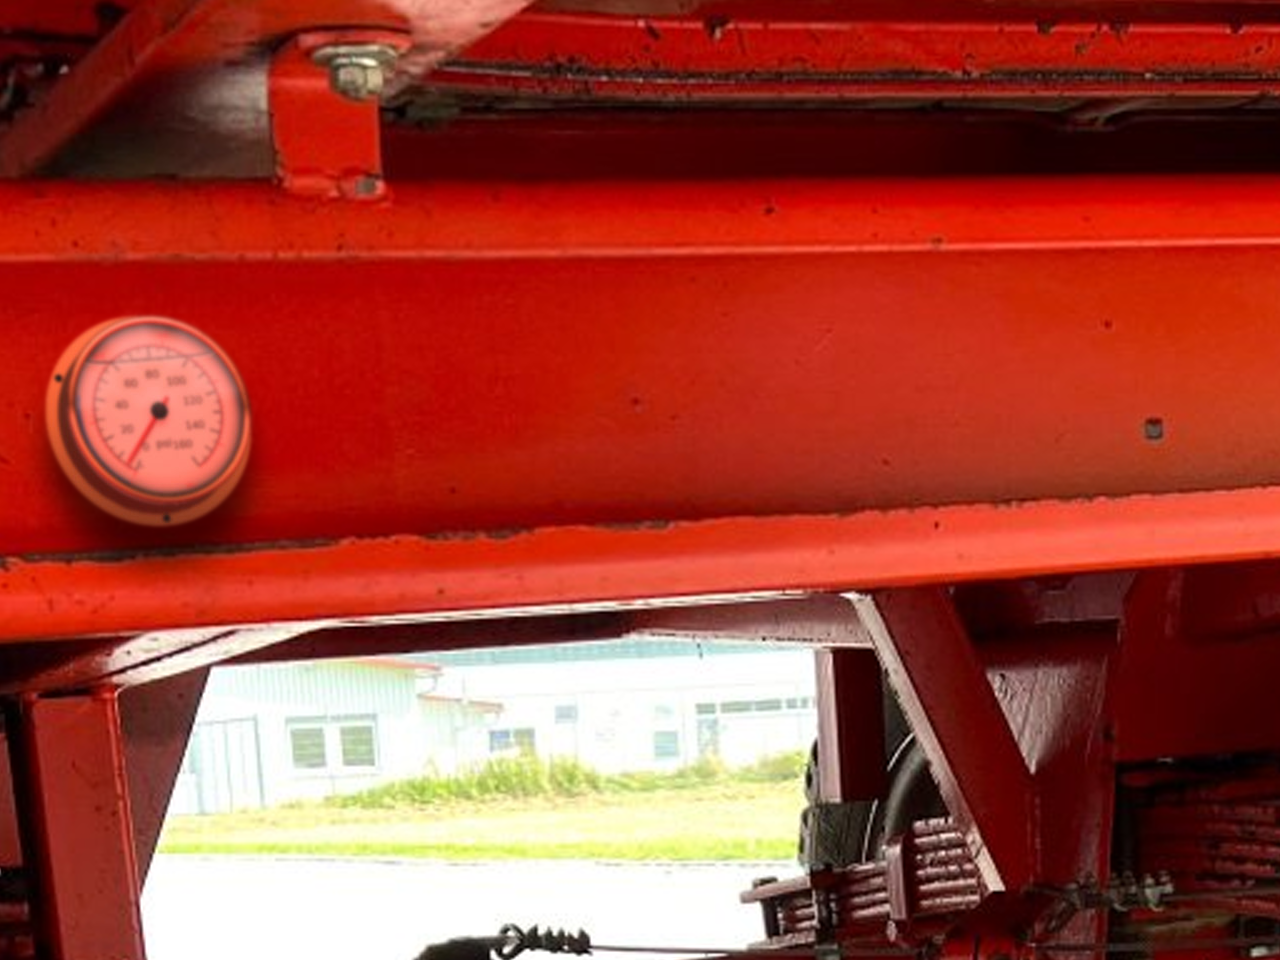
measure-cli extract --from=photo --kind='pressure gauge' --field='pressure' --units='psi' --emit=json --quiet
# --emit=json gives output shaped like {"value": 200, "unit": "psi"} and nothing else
{"value": 5, "unit": "psi"}
